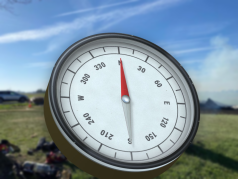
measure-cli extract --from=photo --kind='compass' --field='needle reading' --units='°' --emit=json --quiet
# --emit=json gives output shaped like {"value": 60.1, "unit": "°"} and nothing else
{"value": 0, "unit": "°"}
